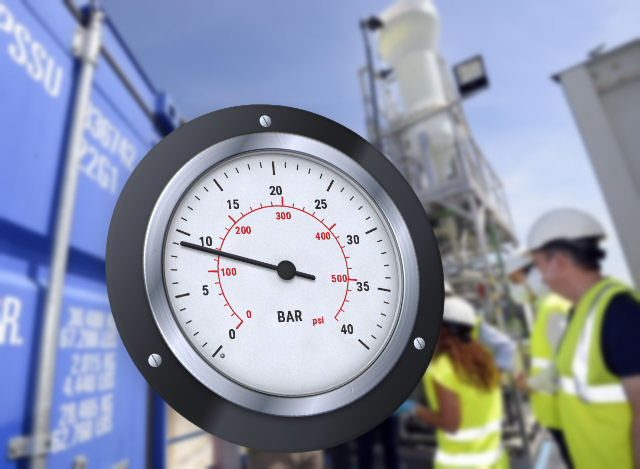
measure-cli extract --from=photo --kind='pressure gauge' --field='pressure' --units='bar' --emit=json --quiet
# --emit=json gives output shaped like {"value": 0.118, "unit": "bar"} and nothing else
{"value": 9, "unit": "bar"}
